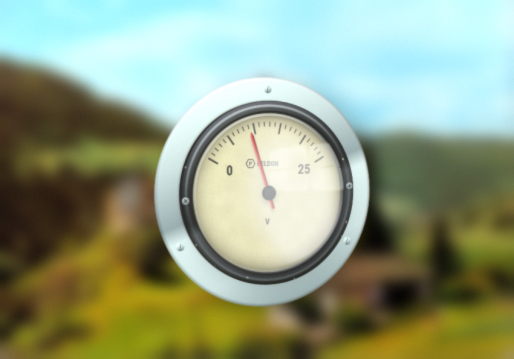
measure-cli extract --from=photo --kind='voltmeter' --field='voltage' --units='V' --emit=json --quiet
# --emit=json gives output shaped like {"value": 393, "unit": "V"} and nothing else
{"value": 9, "unit": "V"}
